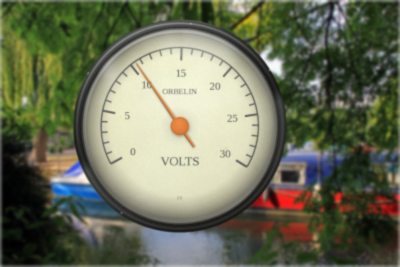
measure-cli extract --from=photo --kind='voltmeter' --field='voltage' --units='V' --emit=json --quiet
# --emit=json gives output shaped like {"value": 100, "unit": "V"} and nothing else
{"value": 10.5, "unit": "V"}
